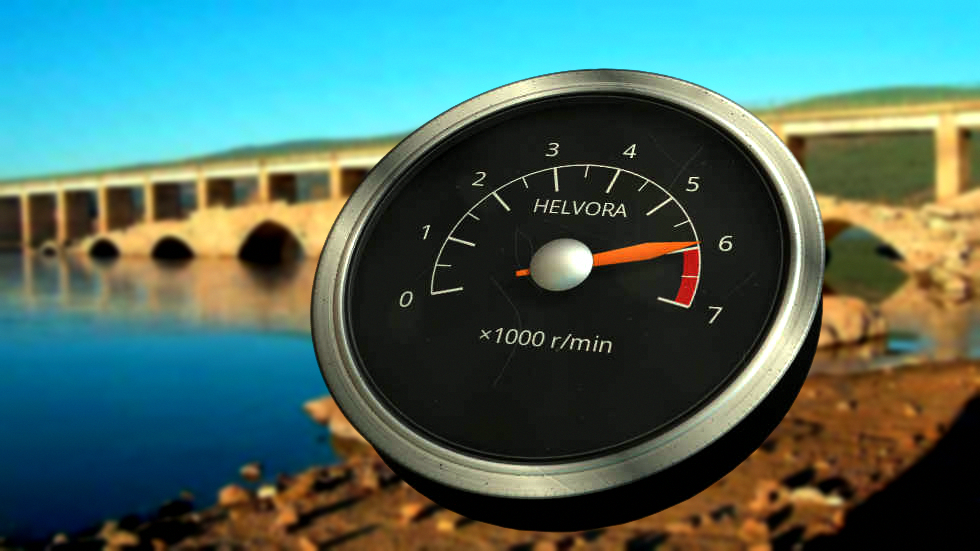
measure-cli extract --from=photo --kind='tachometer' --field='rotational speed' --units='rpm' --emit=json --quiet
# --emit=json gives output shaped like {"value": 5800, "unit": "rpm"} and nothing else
{"value": 6000, "unit": "rpm"}
